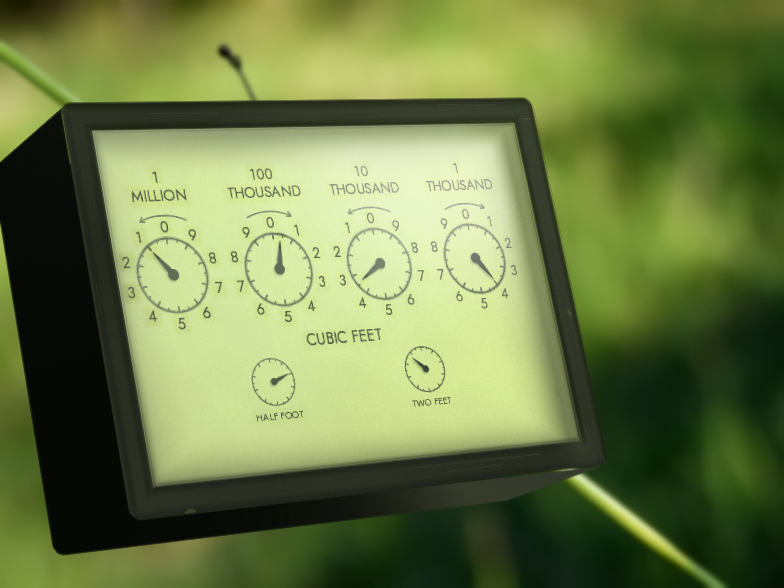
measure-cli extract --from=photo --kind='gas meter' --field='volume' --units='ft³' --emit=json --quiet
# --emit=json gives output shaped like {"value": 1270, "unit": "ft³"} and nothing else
{"value": 103400, "unit": "ft³"}
